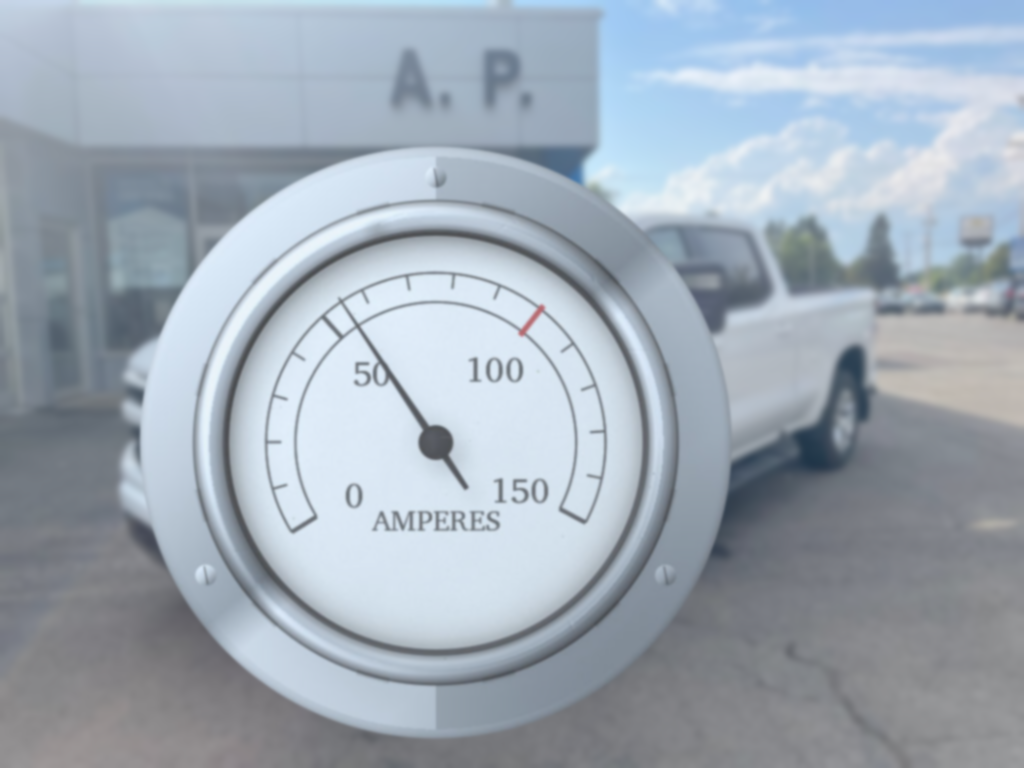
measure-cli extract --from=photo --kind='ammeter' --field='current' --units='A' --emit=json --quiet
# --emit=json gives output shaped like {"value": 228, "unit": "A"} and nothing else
{"value": 55, "unit": "A"}
